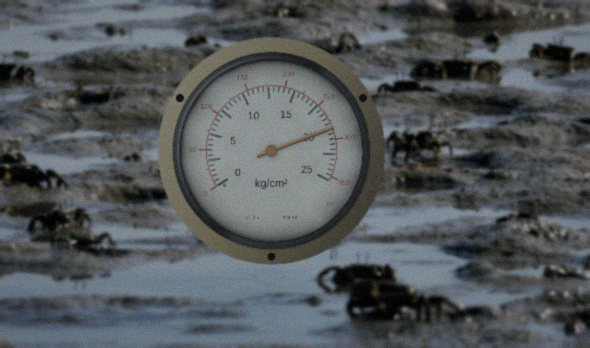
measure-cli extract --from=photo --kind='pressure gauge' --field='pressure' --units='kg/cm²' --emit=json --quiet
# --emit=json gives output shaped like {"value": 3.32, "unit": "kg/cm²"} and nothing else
{"value": 20, "unit": "kg/cm²"}
